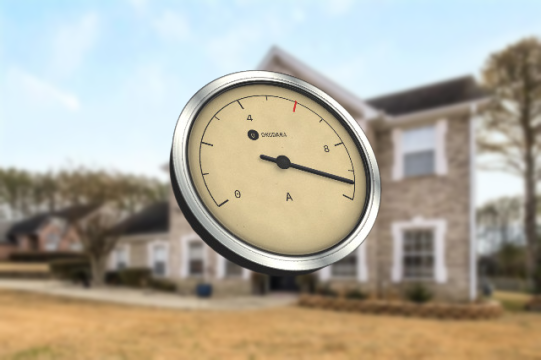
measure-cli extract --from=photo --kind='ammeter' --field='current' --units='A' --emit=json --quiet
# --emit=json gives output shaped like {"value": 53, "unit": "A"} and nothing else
{"value": 9.5, "unit": "A"}
